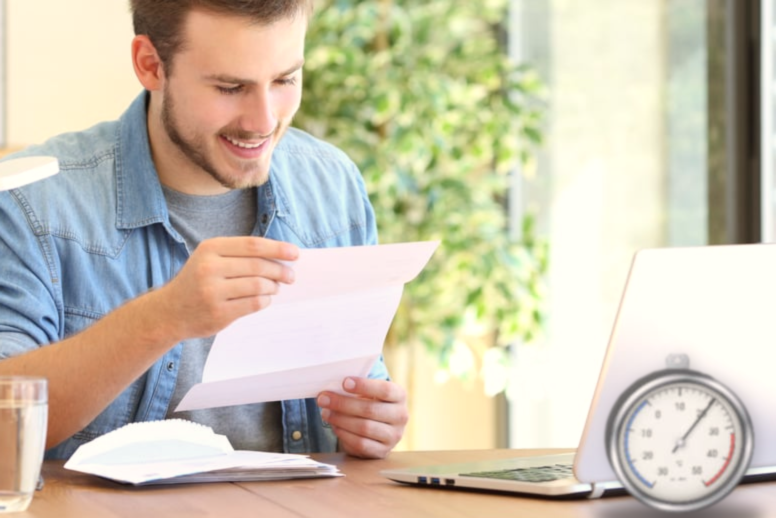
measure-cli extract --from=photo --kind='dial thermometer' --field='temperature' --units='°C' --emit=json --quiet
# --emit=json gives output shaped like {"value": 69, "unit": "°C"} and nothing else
{"value": 20, "unit": "°C"}
